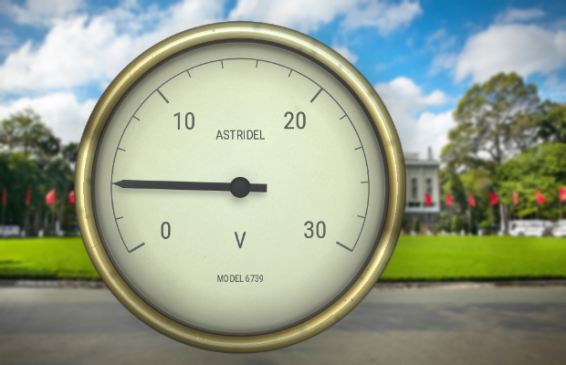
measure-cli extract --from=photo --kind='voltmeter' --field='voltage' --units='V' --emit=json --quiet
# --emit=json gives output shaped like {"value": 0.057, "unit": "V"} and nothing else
{"value": 4, "unit": "V"}
